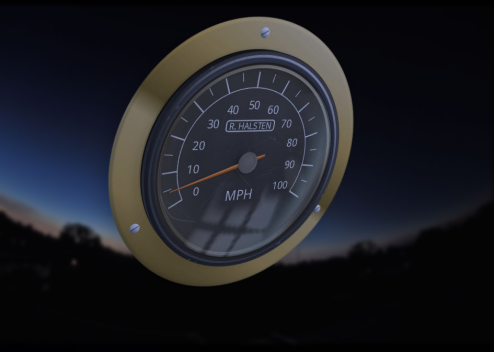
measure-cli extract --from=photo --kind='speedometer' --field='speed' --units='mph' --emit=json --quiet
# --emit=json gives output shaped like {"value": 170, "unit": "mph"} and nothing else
{"value": 5, "unit": "mph"}
